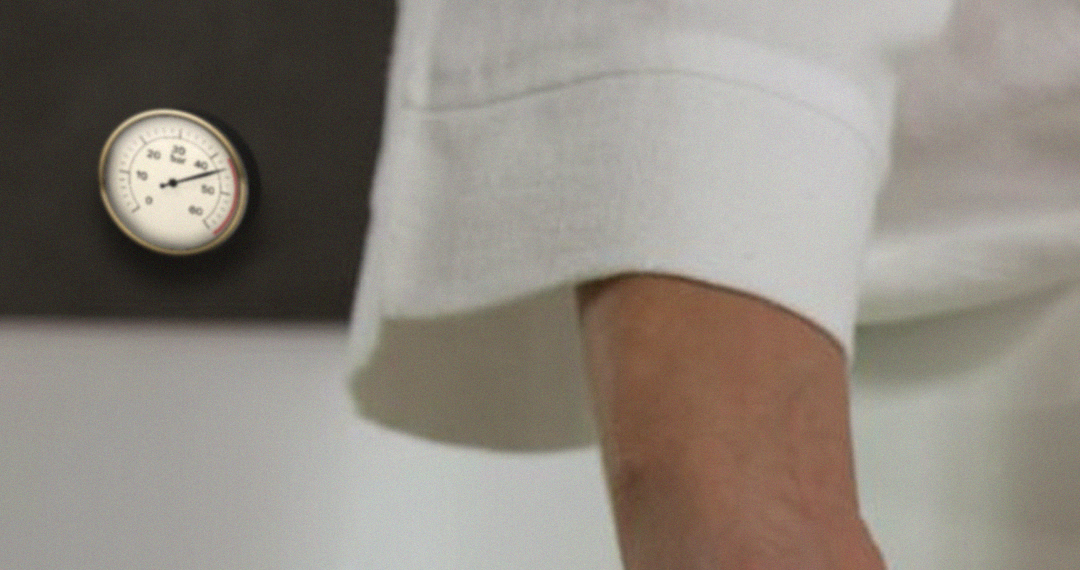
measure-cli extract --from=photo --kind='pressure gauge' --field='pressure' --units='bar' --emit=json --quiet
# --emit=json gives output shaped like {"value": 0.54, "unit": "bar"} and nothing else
{"value": 44, "unit": "bar"}
